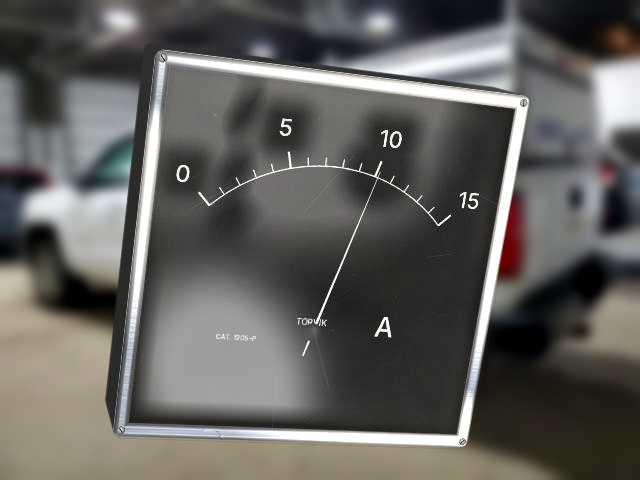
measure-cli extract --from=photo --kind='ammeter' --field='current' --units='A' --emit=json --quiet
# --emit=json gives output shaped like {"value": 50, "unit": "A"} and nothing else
{"value": 10, "unit": "A"}
